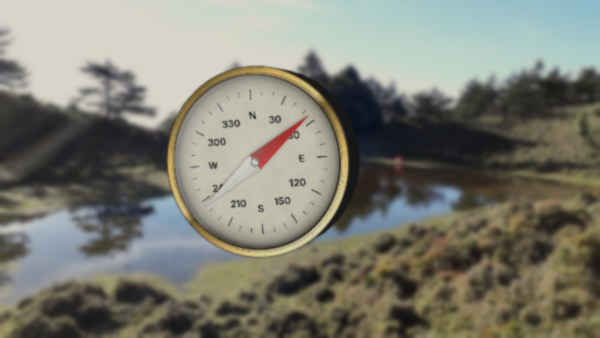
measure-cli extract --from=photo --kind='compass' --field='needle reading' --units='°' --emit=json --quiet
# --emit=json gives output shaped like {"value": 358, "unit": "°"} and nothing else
{"value": 55, "unit": "°"}
